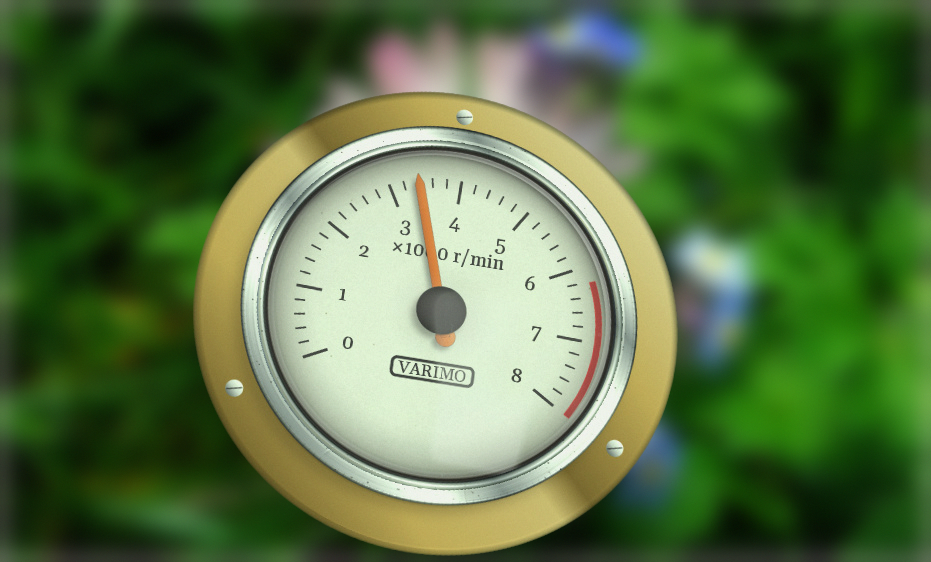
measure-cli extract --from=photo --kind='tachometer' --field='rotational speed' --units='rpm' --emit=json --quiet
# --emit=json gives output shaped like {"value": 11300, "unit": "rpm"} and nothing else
{"value": 3400, "unit": "rpm"}
